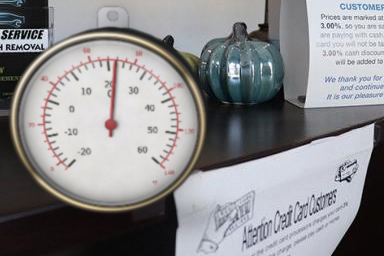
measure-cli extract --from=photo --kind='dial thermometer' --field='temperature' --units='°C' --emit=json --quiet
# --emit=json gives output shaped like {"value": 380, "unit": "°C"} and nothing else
{"value": 22, "unit": "°C"}
